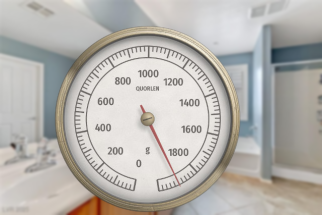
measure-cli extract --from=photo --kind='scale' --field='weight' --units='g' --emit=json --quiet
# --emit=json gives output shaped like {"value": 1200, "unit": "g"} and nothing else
{"value": 1900, "unit": "g"}
